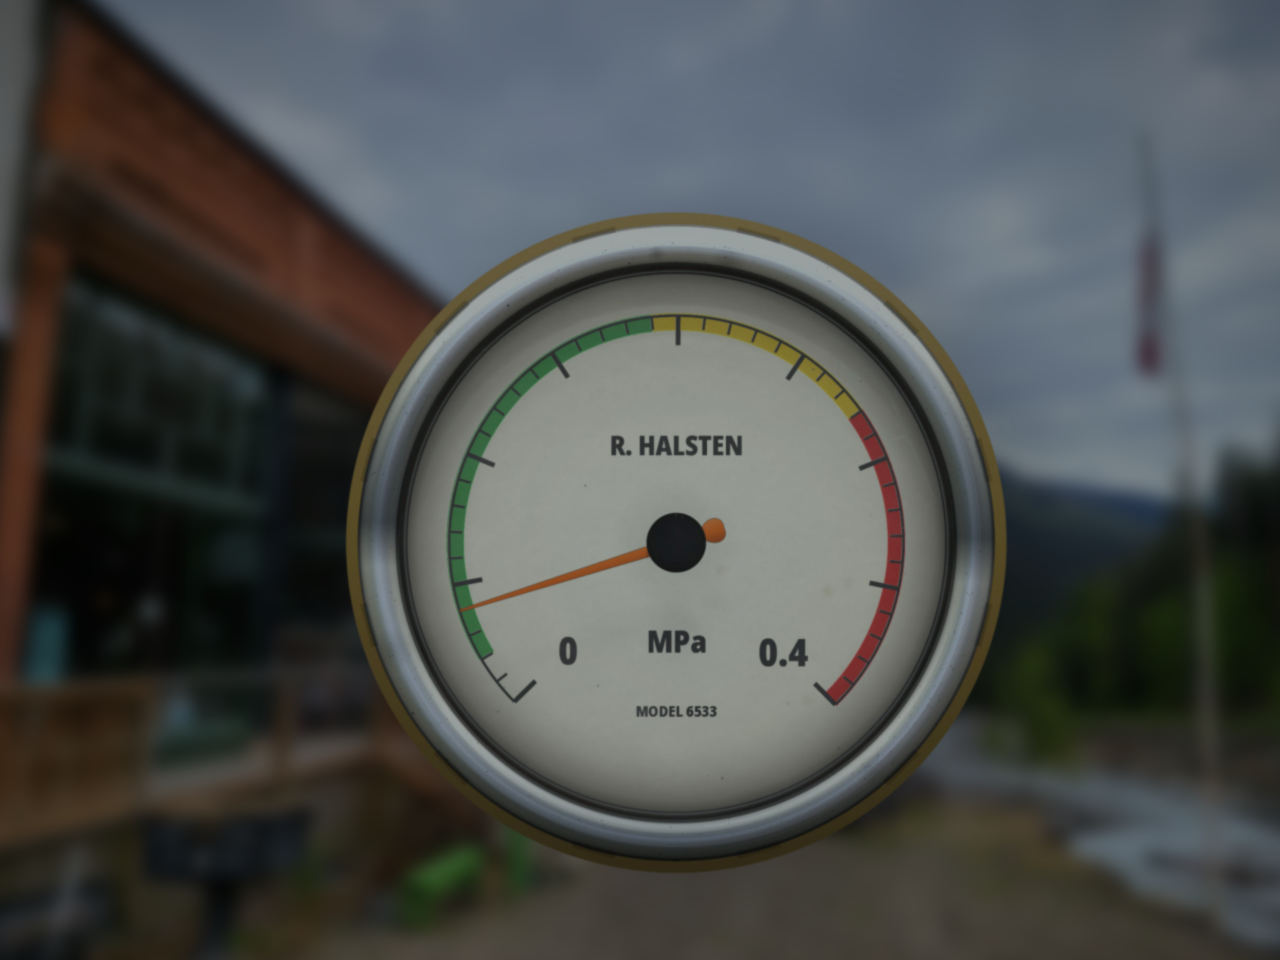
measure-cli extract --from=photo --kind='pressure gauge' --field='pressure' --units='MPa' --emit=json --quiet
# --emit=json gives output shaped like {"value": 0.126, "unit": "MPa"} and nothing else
{"value": 0.04, "unit": "MPa"}
